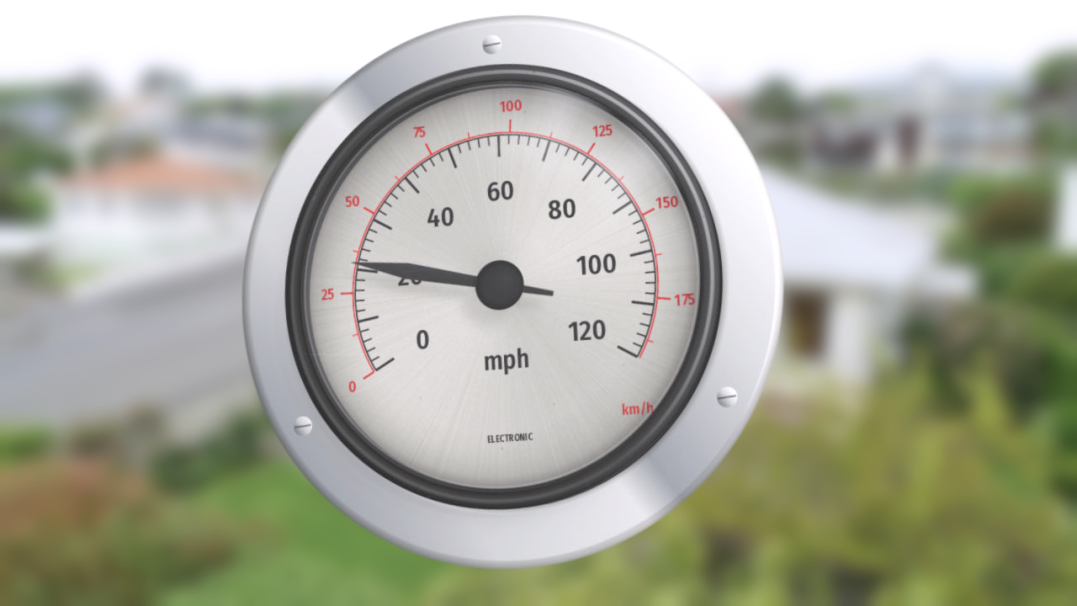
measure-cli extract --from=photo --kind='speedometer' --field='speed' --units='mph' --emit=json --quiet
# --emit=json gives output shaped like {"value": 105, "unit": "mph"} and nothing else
{"value": 21, "unit": "mph"}
